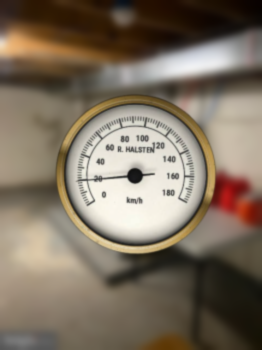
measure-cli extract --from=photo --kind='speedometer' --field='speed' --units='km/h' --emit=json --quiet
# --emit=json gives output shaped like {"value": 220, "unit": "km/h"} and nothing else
{"value": 20, "unit": "km/h"}
